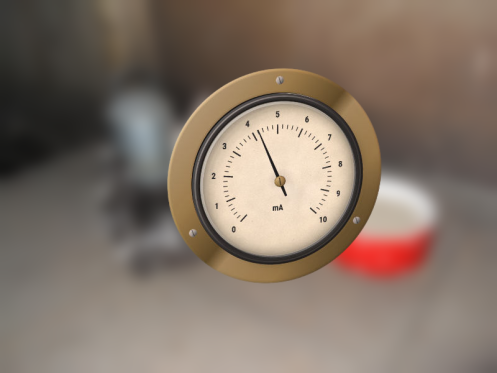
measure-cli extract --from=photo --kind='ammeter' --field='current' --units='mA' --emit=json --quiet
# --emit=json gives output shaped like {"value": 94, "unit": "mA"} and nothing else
{"value": 4.2, "unit": "mA"}
